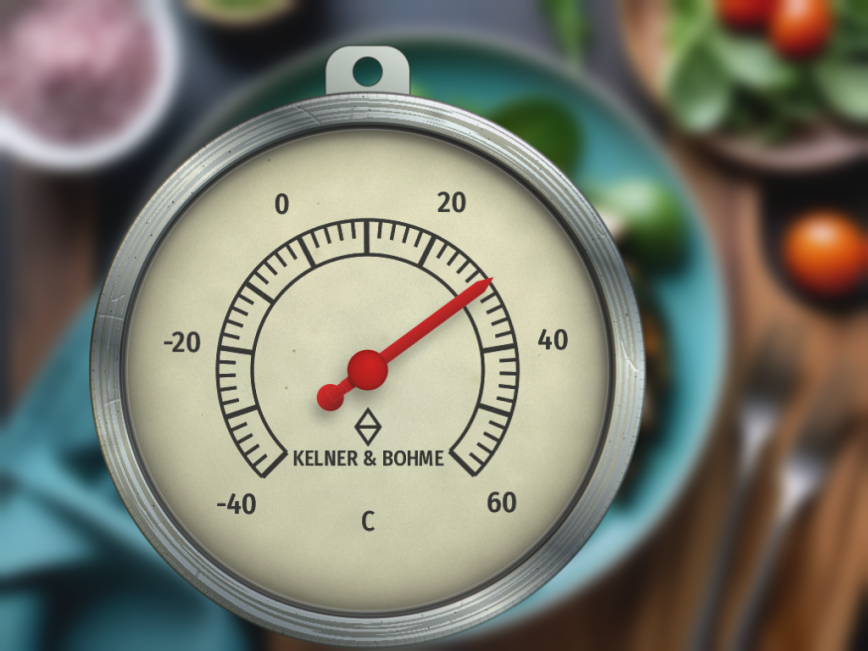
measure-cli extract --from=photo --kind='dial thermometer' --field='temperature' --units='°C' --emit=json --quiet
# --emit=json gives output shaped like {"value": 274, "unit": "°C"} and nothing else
{"value": 30, "unit": "°C"}
